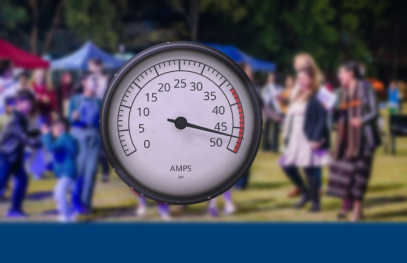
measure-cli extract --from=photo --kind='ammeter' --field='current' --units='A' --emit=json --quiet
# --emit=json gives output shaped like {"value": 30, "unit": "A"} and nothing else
{"value": 47, "unit": "A"}
